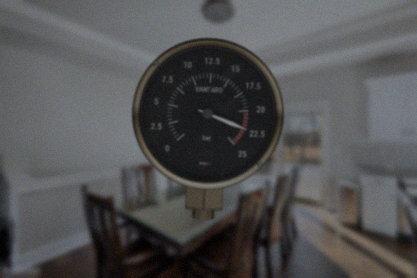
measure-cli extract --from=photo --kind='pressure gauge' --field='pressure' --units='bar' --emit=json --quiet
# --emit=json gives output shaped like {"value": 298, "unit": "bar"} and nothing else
{"value": 22.5, "unit": "bar"}
